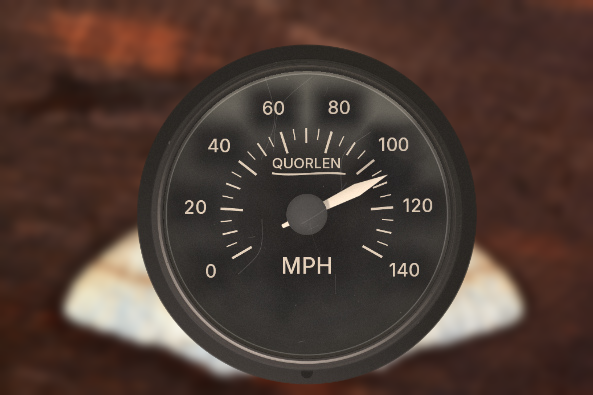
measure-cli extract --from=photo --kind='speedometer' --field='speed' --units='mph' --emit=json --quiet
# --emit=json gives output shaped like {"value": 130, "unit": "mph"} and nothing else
{"value": 107.5, "unit": "mph"}
